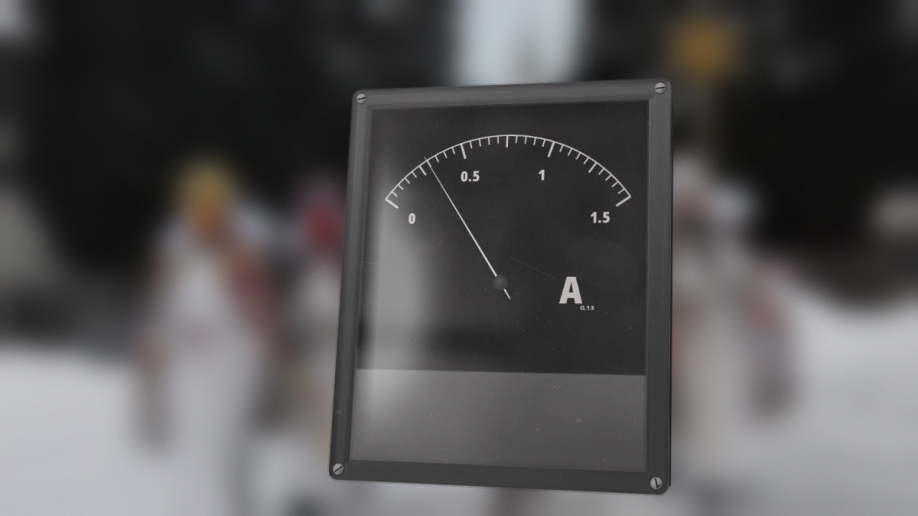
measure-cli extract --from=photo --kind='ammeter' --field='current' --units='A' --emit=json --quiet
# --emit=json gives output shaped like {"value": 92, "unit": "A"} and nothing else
{"value": 0.3, "unit": "A"}
